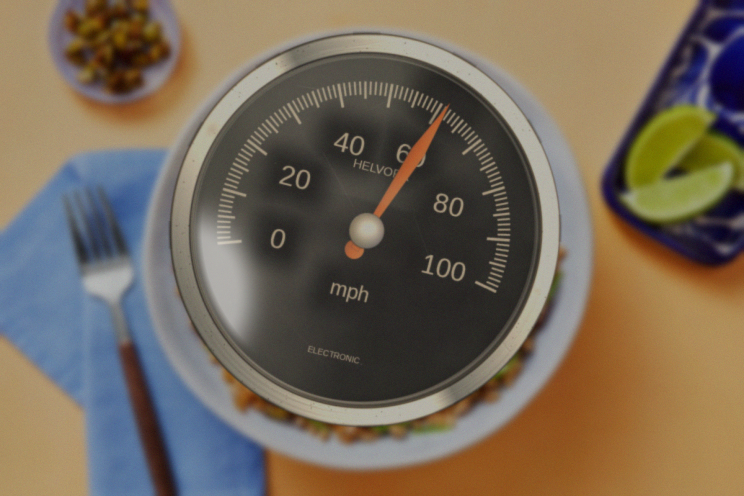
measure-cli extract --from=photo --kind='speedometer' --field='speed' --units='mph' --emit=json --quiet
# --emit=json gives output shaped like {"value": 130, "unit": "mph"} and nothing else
{"value": 61, "unit": "mph"}
